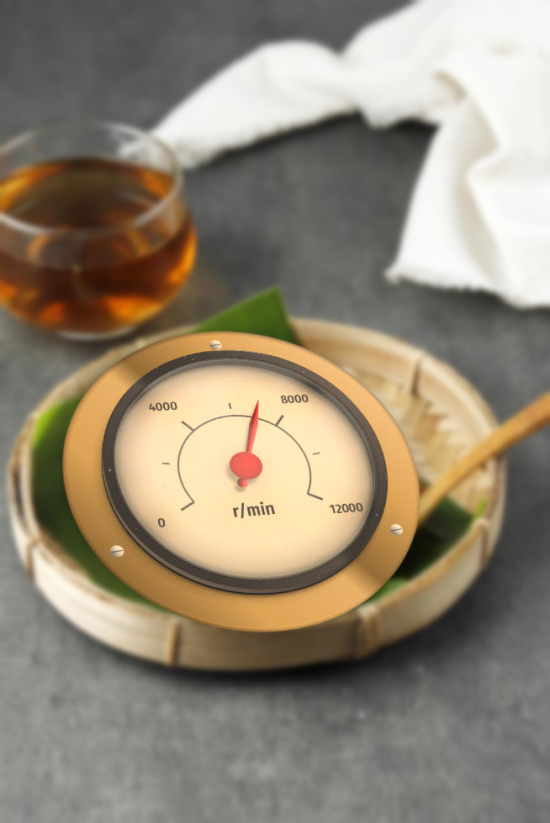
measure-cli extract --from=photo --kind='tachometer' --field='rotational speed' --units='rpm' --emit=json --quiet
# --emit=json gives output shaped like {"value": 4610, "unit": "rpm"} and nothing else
{"value": 7000, "unit": "rpm"}
